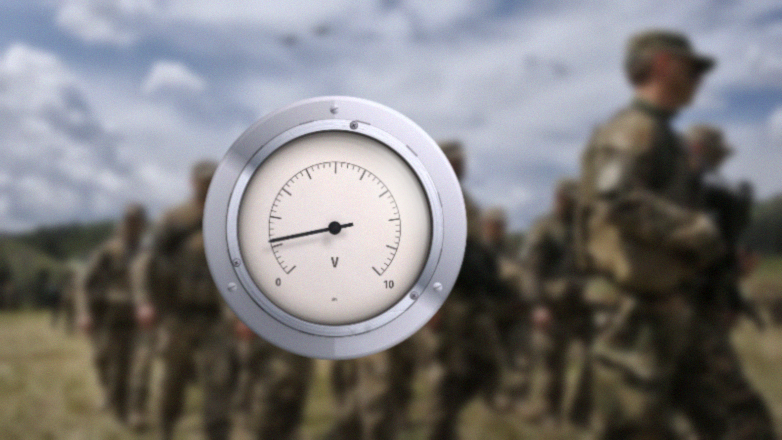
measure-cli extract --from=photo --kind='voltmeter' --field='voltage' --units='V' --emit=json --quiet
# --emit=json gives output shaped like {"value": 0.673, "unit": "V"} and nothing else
{"value": 1.2, "unit": "V"}
